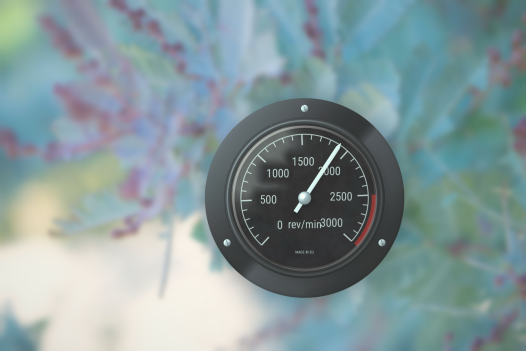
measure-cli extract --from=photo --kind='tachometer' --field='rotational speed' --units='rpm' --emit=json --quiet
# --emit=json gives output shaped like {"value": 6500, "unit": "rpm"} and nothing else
{"value": 1900, "unit": "rpm"}
